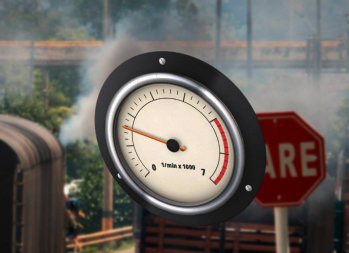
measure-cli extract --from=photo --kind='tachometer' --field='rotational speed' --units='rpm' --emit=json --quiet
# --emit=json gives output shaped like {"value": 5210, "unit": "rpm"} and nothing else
{"value": 1600, "unit": "rpm"}
